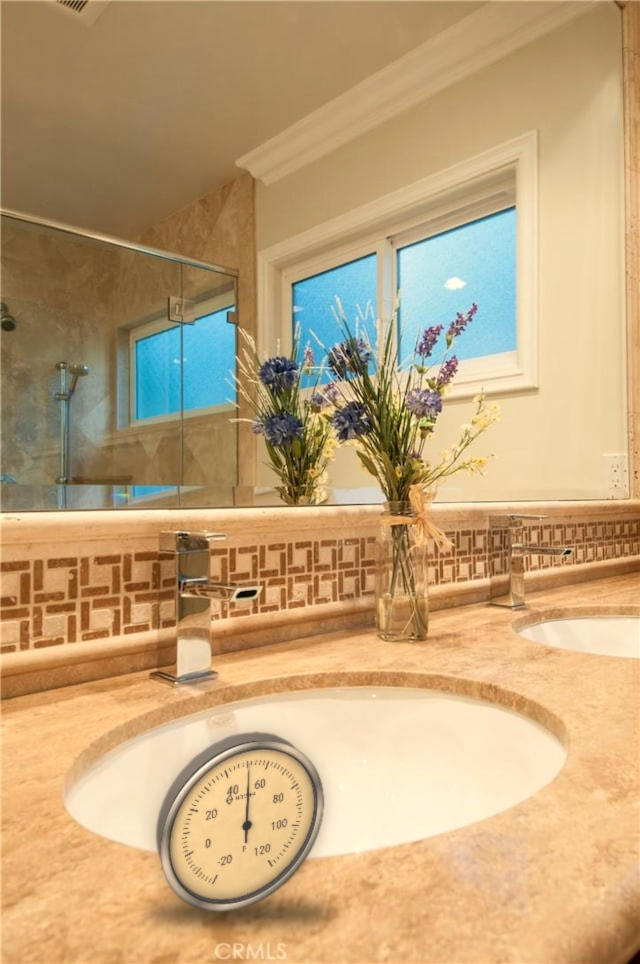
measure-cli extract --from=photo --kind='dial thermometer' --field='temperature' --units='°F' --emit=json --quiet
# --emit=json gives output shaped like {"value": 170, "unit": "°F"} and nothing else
{"value": 50, "unit": "°F"}
